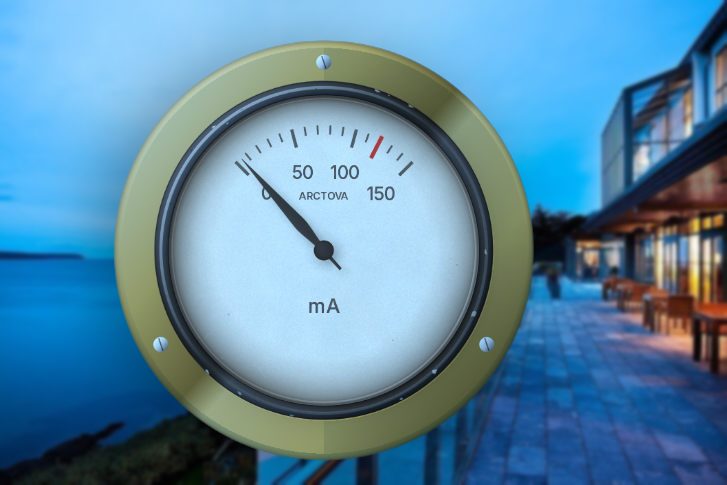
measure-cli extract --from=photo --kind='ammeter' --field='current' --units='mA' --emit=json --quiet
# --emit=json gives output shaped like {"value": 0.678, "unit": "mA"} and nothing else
{"value": 5, "unit": "mA"}
